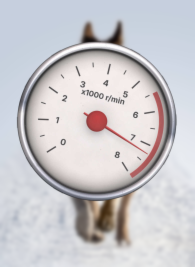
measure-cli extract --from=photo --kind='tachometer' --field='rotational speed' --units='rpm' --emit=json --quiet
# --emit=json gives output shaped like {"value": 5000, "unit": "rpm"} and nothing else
{"value": 7250, "unit": "rpm"}
